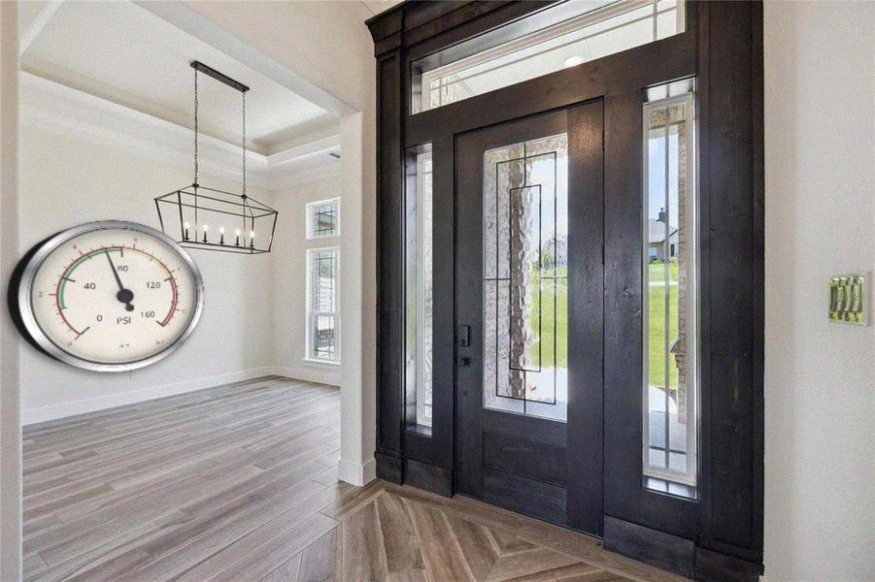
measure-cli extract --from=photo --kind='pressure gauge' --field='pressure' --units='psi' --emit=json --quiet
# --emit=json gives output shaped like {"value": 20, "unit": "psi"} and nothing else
{"value": 70, "unit": "psi"}
